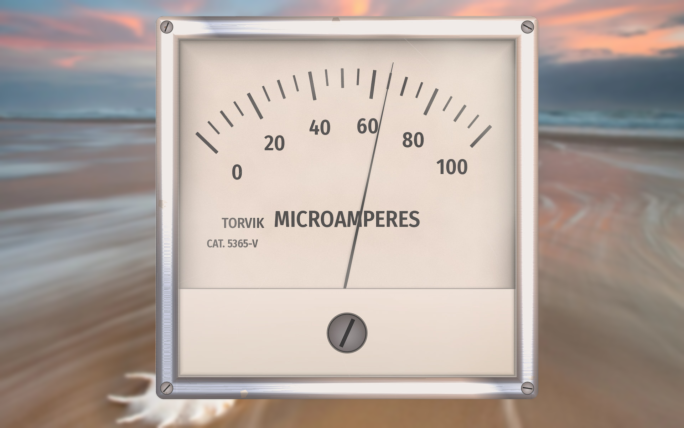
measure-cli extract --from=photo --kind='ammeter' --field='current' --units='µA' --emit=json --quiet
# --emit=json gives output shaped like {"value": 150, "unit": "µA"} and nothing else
{"value": 65, "unit": "µA"}
